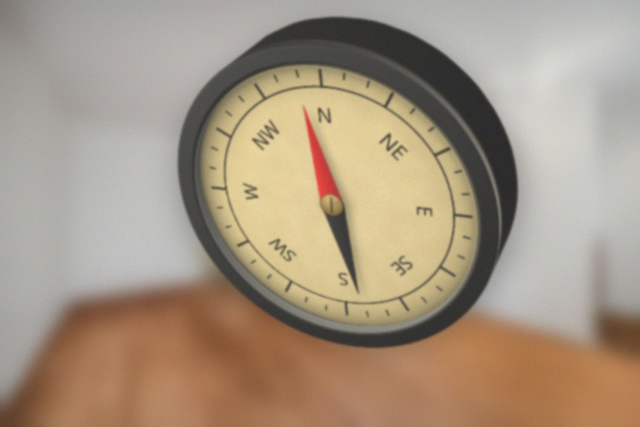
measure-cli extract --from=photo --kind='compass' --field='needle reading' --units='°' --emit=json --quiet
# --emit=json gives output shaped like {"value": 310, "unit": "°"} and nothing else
{"value": 350, "unit": "°"}
